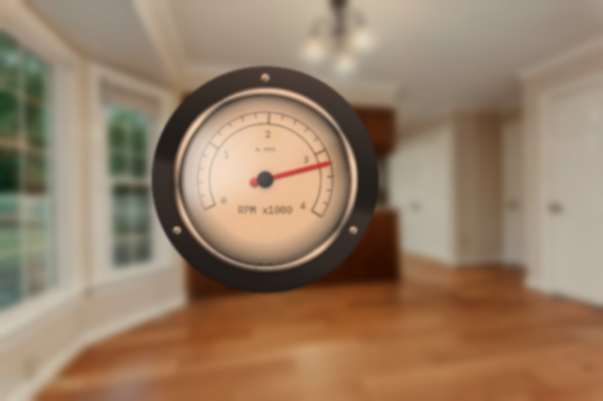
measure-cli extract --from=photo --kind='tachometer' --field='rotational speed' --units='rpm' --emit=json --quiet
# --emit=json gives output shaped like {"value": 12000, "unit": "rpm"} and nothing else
{"value": 3200, "unit": "rpm"}
